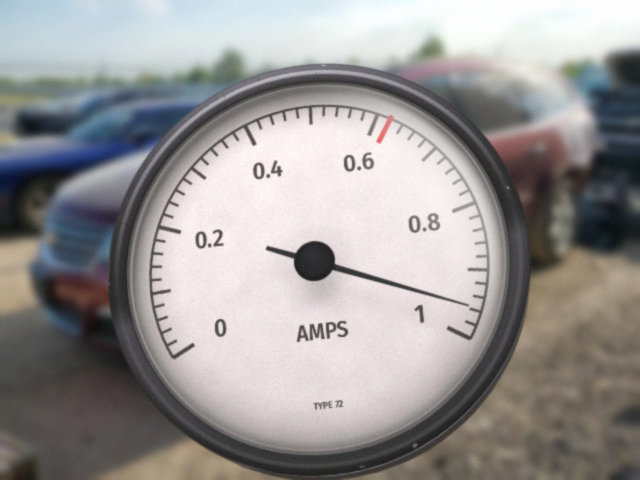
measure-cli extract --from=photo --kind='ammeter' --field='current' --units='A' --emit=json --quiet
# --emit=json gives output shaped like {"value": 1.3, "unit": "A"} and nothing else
{"value": 0.96, "unit": "A"}
